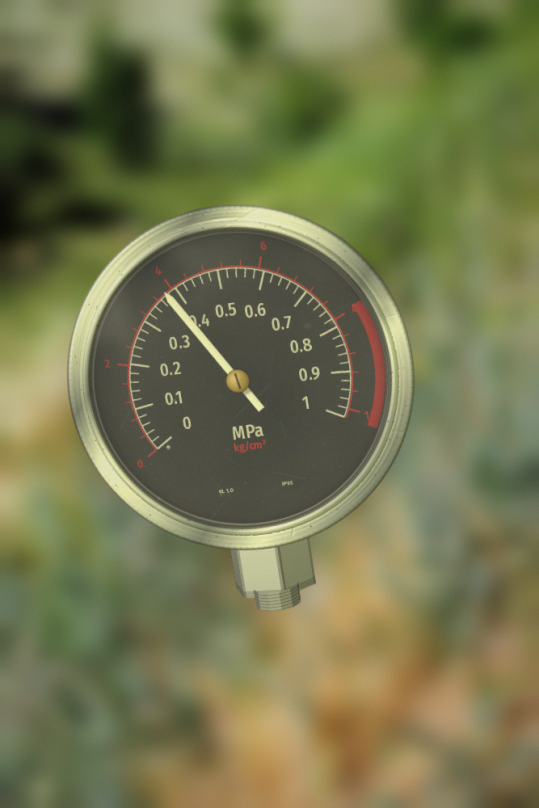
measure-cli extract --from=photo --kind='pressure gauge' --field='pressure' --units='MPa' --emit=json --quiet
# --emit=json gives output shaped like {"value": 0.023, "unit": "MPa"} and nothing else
{"value": 0.38, "unit": "MPa"}
